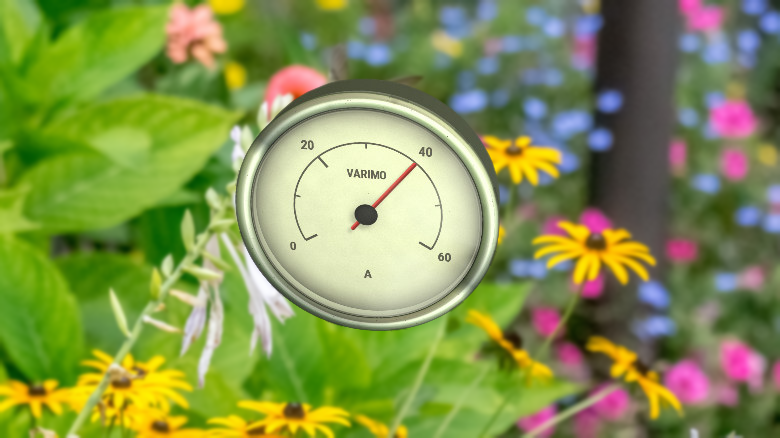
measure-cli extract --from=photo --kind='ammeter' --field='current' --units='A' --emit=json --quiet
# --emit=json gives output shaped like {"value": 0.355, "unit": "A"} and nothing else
{"value": 40, "unit": "A"}
